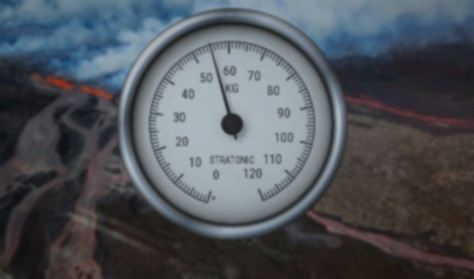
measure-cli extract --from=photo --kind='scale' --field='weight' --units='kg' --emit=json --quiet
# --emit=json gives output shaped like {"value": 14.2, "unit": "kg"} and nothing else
{"value": 55, "unit": "kg"}
